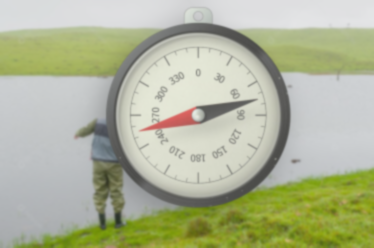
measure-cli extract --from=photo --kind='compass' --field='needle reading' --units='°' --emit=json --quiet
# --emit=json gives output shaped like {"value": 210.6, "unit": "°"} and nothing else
{"value": 255, "unit": "°"}
